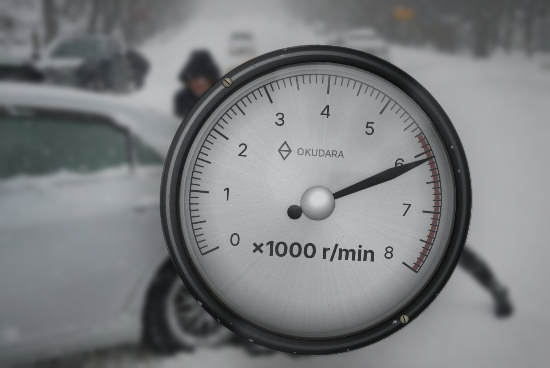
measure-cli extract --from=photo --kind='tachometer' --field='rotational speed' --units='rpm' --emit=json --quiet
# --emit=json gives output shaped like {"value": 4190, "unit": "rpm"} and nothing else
{"value": 6100, "unit": "rpm"}
